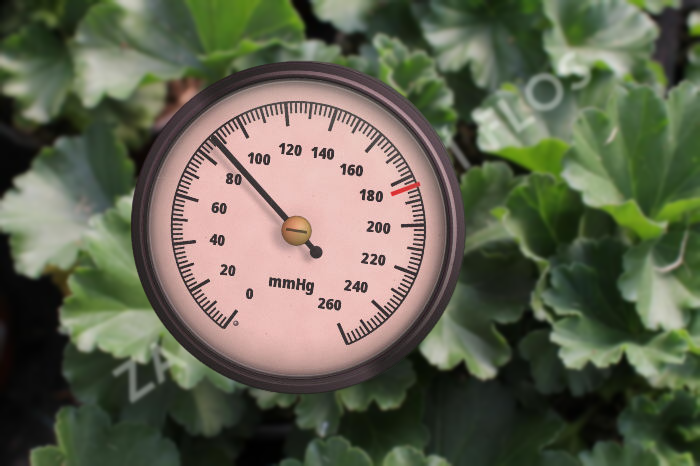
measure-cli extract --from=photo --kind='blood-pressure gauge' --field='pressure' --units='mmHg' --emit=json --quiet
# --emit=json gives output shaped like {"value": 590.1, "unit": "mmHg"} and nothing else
{"value": 88, "unit": "mmHg"}
